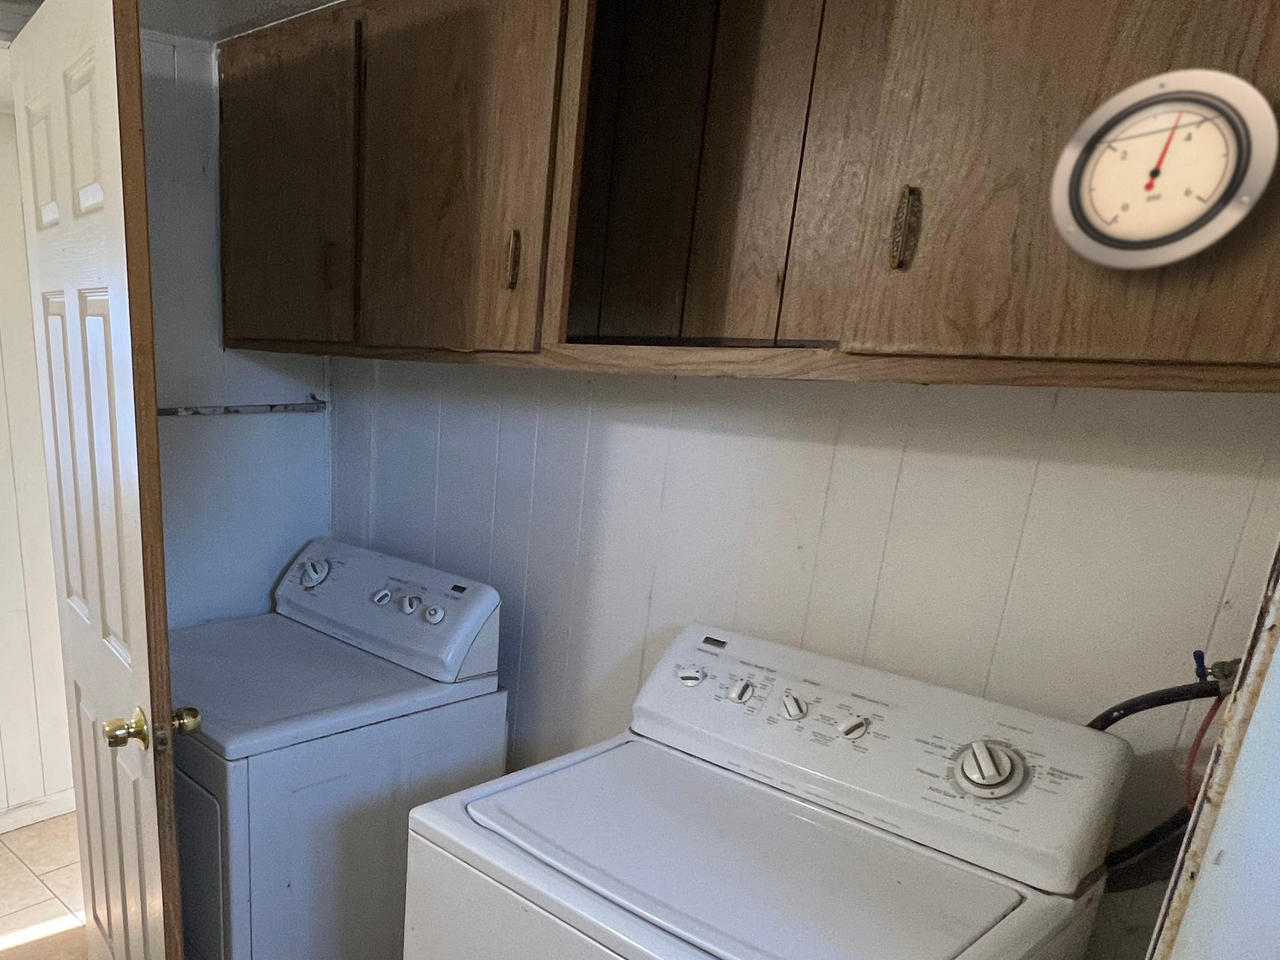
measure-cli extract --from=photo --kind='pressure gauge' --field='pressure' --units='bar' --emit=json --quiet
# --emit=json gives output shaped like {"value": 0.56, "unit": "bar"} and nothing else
{"value": 3.5, "unit": "bar"}
